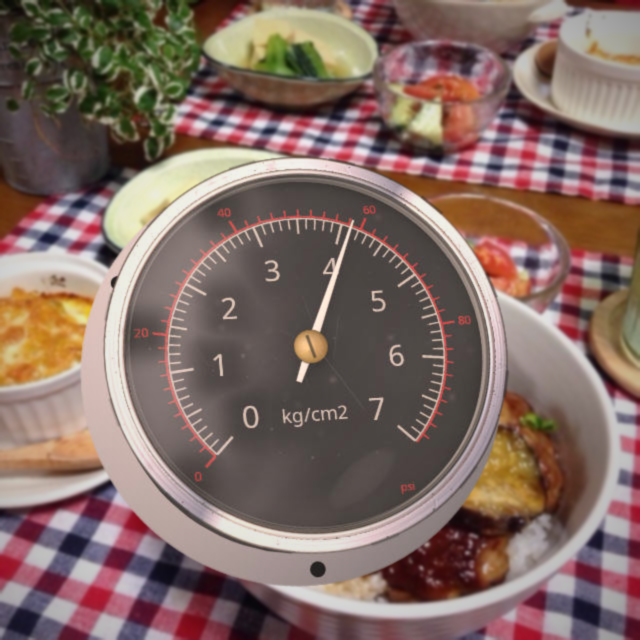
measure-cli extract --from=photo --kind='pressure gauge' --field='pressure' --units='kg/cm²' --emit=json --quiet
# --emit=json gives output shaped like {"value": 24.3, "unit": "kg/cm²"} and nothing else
{"value": 4.1, "unit": "kg/cm²"}
